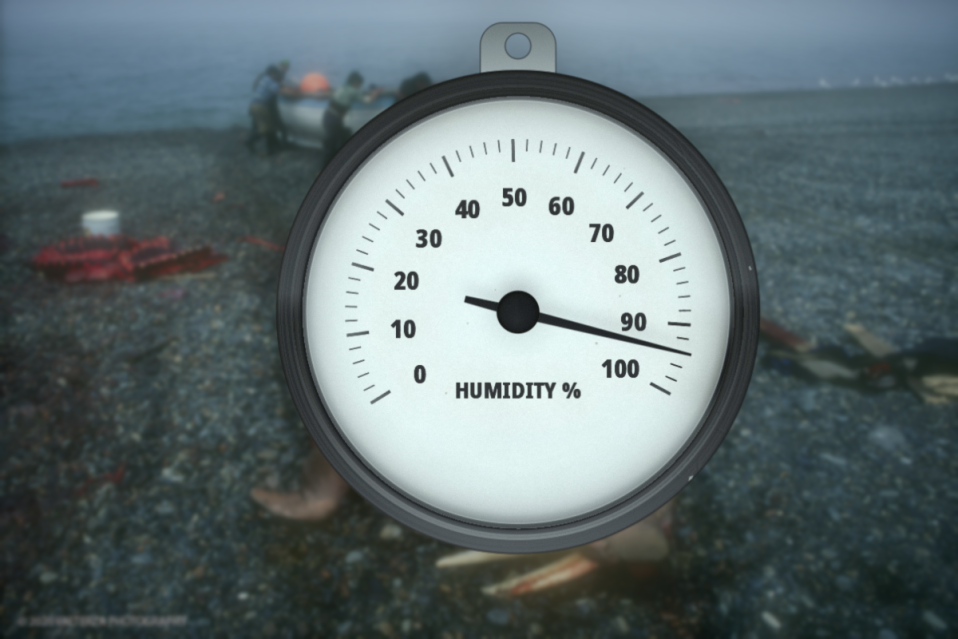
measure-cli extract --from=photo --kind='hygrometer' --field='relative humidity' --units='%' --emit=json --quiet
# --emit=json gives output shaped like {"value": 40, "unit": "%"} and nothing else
{"value": 94, "unit": "%"}
